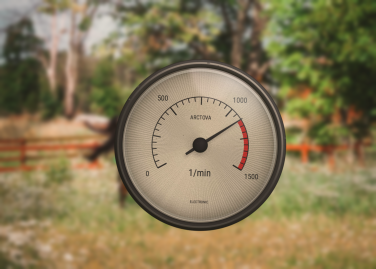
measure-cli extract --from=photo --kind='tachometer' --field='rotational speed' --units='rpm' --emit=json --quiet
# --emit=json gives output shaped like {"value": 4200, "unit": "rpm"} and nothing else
{"value": 1100, "unit": "rpm"}
